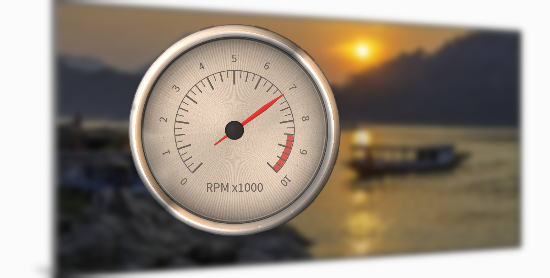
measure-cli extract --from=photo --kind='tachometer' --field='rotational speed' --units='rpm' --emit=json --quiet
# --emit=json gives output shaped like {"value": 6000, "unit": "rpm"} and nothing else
{"value": 7000, "unit": "rpm"}
